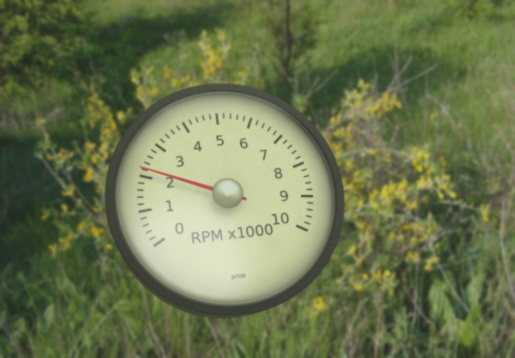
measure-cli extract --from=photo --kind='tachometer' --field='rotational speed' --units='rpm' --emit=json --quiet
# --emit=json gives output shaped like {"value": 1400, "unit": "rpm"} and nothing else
{"value": 2200, "unit": "rpm"}
